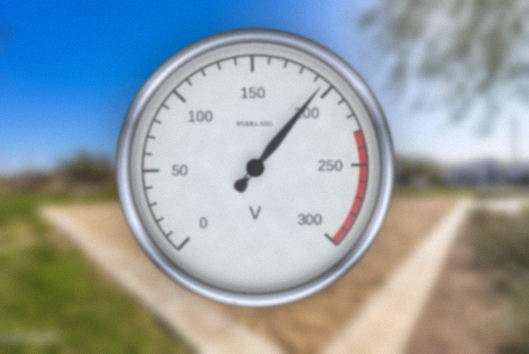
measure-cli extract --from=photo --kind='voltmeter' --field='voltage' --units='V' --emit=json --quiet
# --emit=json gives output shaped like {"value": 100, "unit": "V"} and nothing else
{"value": 195, "unit": "V"}
